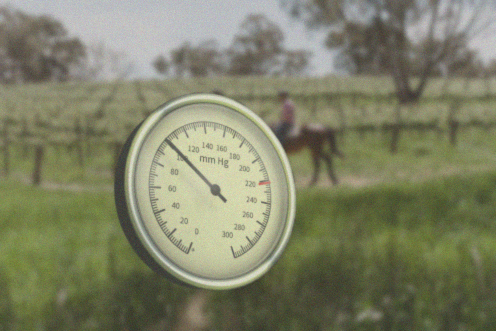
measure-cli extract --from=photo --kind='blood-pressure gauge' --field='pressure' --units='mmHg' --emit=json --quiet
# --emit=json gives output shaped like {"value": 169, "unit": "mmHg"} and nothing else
{"value": 100, "unit": "mmHg"}
